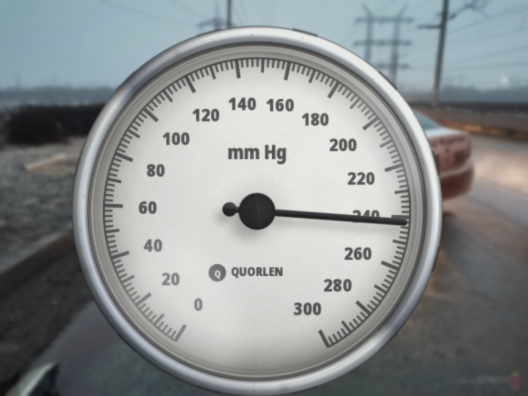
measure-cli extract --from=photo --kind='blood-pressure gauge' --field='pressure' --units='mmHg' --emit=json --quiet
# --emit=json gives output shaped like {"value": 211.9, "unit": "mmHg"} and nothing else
{"value": 242, "unit": "mmHg"}
